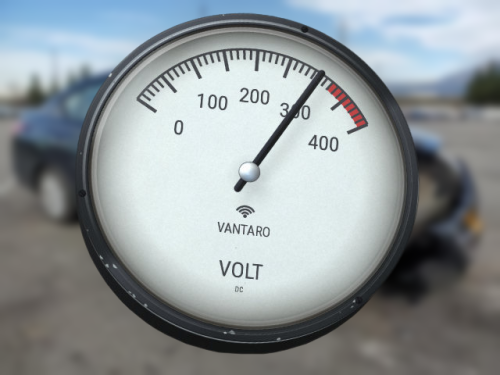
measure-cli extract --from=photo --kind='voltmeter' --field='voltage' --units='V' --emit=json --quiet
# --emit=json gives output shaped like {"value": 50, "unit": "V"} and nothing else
{"value": 300, "unit": "V"}
